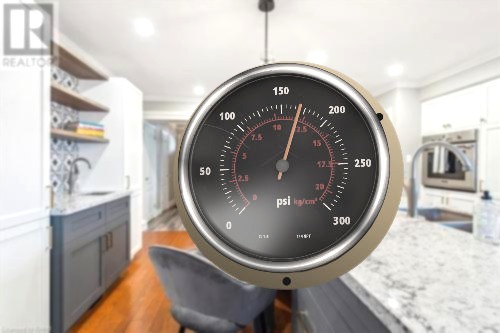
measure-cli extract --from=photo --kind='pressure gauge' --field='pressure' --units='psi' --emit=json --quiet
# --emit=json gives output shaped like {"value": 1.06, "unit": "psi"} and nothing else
{"value": 170, "unit": "psi"}
